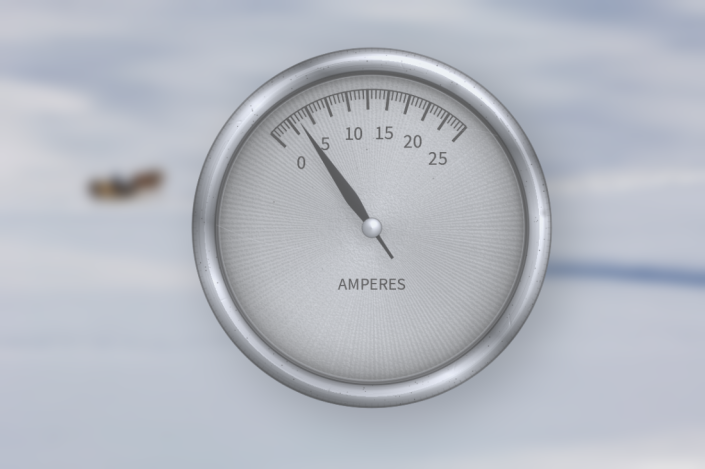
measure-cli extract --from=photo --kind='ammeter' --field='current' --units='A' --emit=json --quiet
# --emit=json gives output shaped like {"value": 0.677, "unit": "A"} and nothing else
{"value": 3.5, "unit": "A"}
